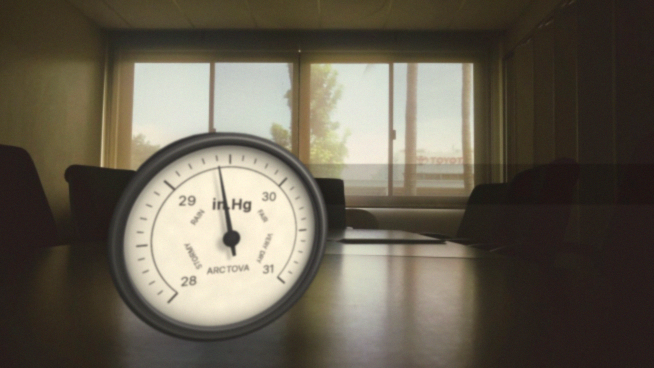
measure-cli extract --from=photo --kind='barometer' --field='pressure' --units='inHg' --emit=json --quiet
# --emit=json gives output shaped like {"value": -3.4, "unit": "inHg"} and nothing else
{"value": 29.4, "unit": "inHg"}
